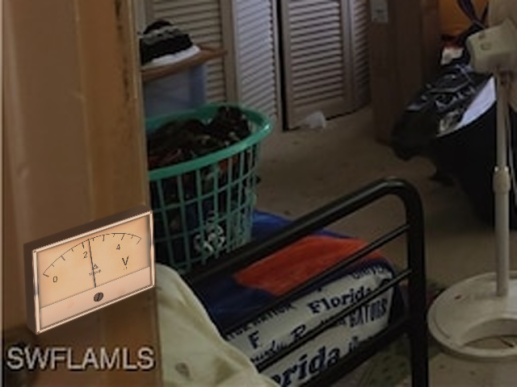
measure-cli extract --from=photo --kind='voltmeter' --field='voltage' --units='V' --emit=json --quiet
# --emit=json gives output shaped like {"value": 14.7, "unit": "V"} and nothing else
{"value": 2.25, "unit": "V"}
